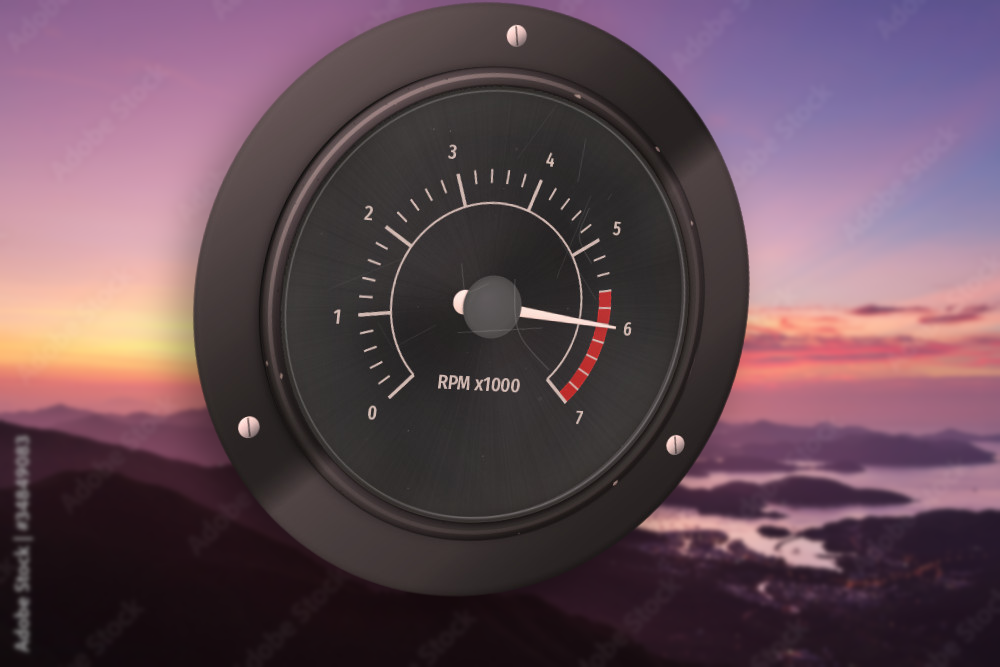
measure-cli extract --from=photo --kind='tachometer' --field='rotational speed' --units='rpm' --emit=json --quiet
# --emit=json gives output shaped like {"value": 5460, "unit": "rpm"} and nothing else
{"value": 6000, "unit": "rpm"}
